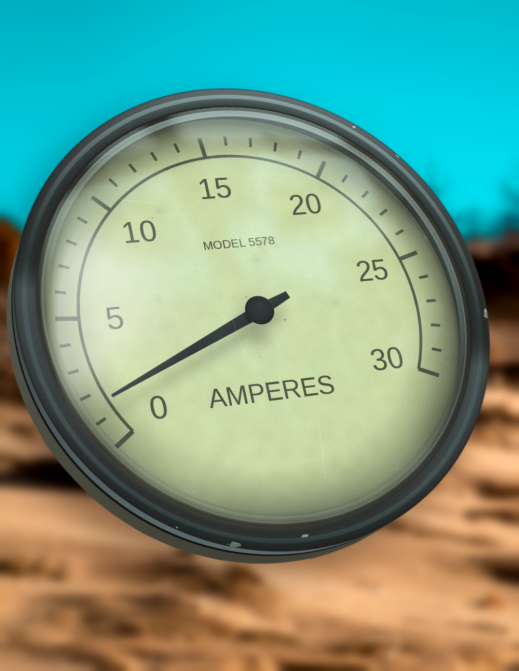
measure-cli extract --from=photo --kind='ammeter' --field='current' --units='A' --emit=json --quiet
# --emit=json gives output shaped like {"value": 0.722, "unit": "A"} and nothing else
{"value": 1.5, "unit": "A"}
